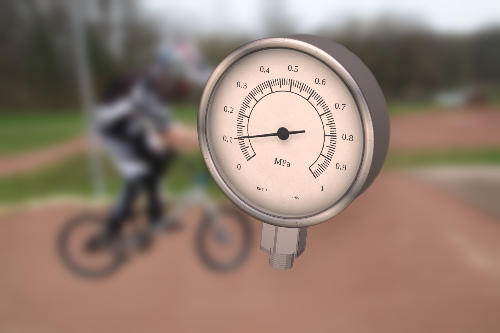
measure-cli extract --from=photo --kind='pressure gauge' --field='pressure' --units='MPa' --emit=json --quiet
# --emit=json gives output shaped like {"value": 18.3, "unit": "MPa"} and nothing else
{"value": 0.1, "unit": "MPa"}
